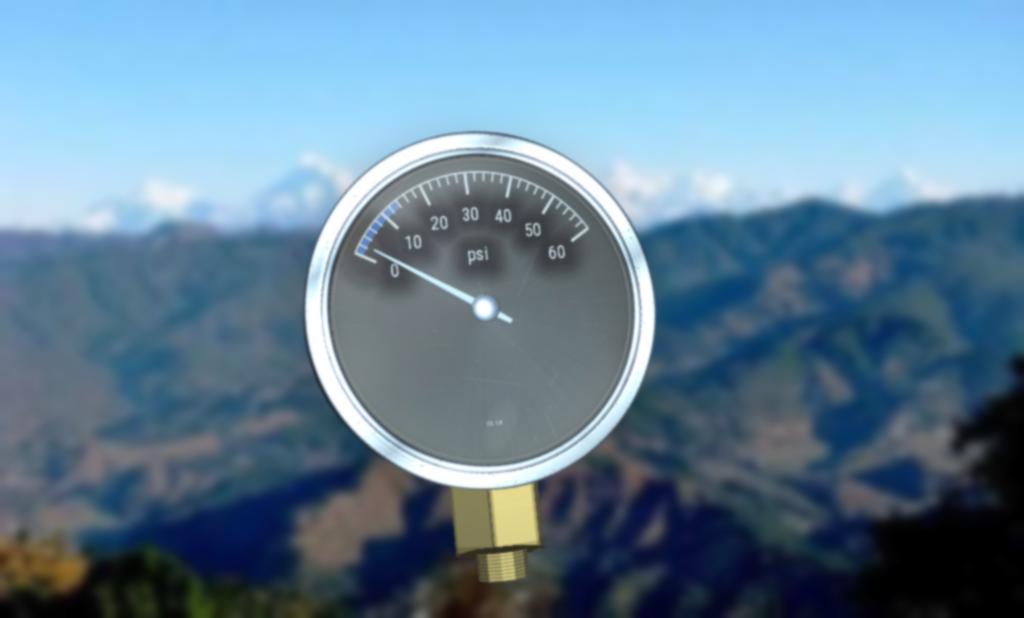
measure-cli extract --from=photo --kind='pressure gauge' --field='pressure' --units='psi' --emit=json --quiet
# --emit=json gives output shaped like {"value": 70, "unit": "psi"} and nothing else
{"value": 2, "unit": "psi"}
